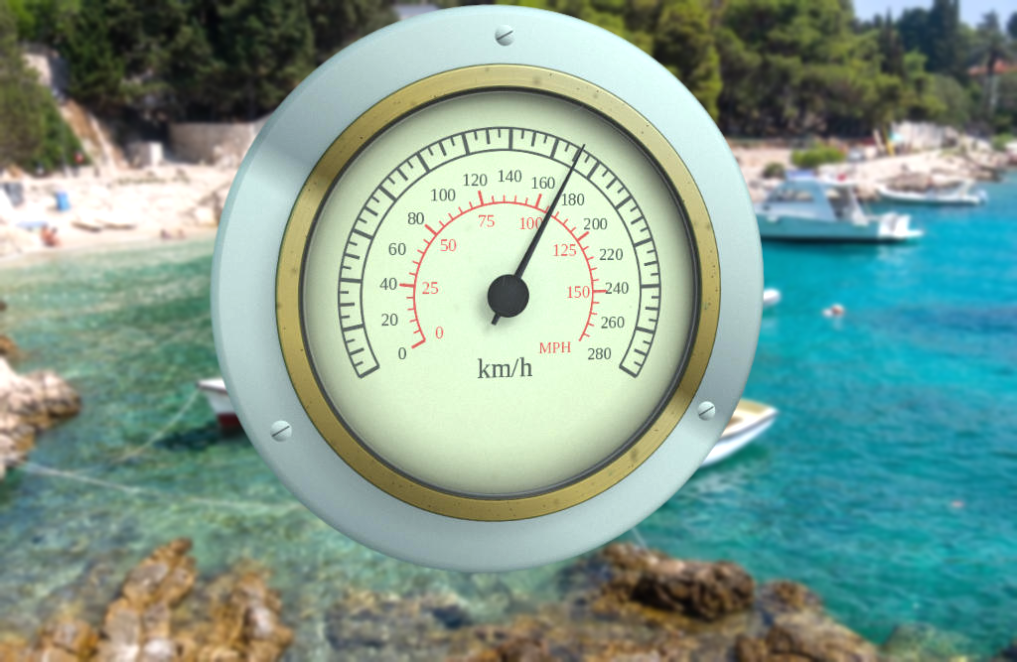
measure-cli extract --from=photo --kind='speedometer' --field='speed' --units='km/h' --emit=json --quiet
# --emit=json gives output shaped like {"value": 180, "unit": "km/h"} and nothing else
{"value": 170, "unit": "km/h"}
